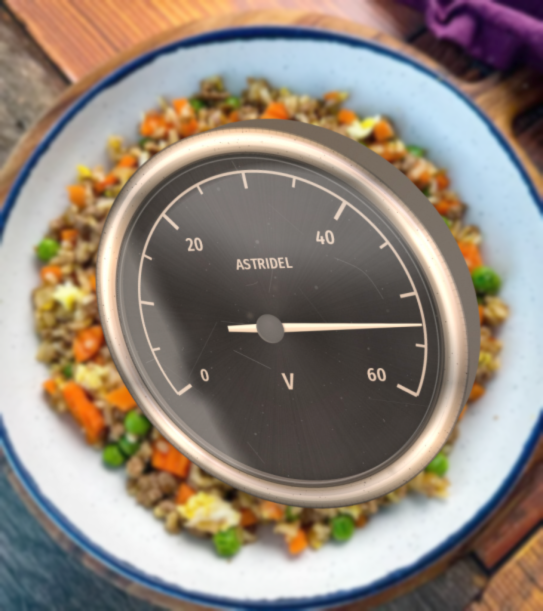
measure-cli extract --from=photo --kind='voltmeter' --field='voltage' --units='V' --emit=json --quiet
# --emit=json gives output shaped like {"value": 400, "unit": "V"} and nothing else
{"value": 52.5, "unit": "V"}
